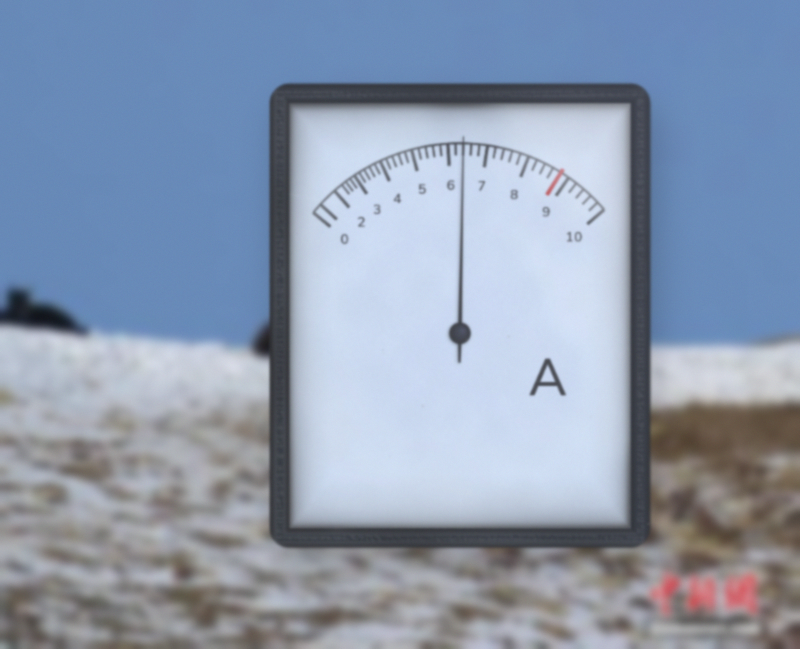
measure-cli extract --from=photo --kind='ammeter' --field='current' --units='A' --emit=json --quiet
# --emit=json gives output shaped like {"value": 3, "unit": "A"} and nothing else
{"value": 6.4, "unit": "A"}
